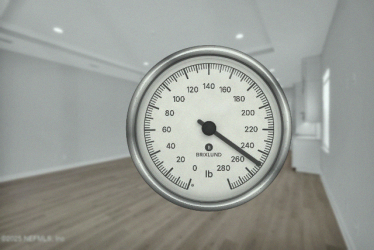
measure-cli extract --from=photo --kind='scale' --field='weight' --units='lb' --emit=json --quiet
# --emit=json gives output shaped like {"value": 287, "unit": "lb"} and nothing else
{"value": 250, "unit": "lb"}
